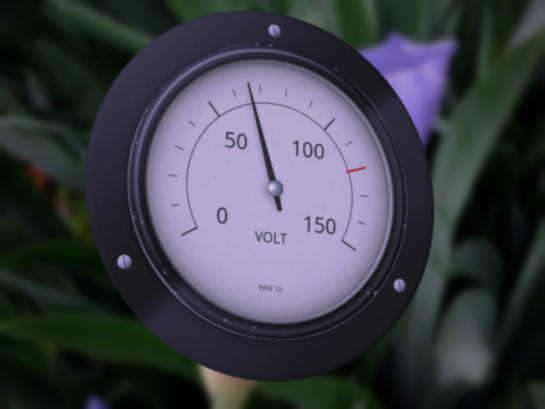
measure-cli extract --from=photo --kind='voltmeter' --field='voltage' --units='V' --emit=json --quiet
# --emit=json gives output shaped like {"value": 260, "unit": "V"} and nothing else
{"value": 65, "unit": "V"}
